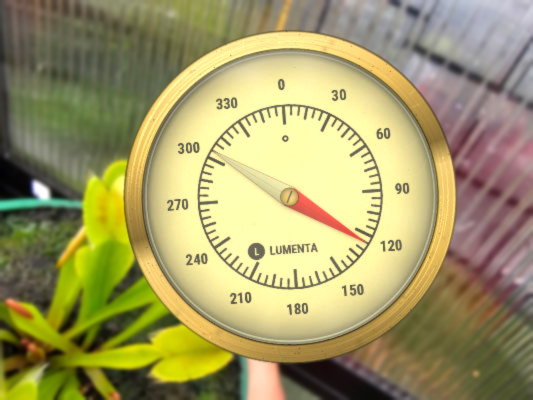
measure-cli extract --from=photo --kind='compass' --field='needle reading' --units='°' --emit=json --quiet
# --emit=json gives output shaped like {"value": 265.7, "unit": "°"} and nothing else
{"value": 125, "unit": "°"}
